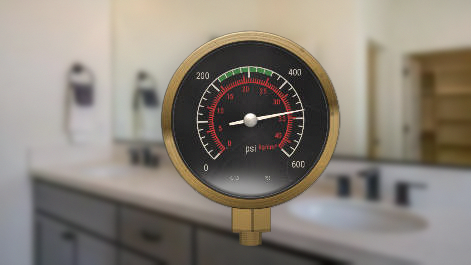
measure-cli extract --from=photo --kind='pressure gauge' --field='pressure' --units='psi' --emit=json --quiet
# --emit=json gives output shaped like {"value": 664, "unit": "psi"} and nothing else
{"value": 480, "unit": "psi"}
